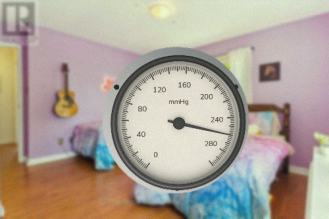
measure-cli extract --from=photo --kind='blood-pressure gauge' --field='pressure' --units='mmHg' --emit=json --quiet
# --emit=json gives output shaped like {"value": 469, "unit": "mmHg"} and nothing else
{"value": 260, "unit": "mmHg"}
